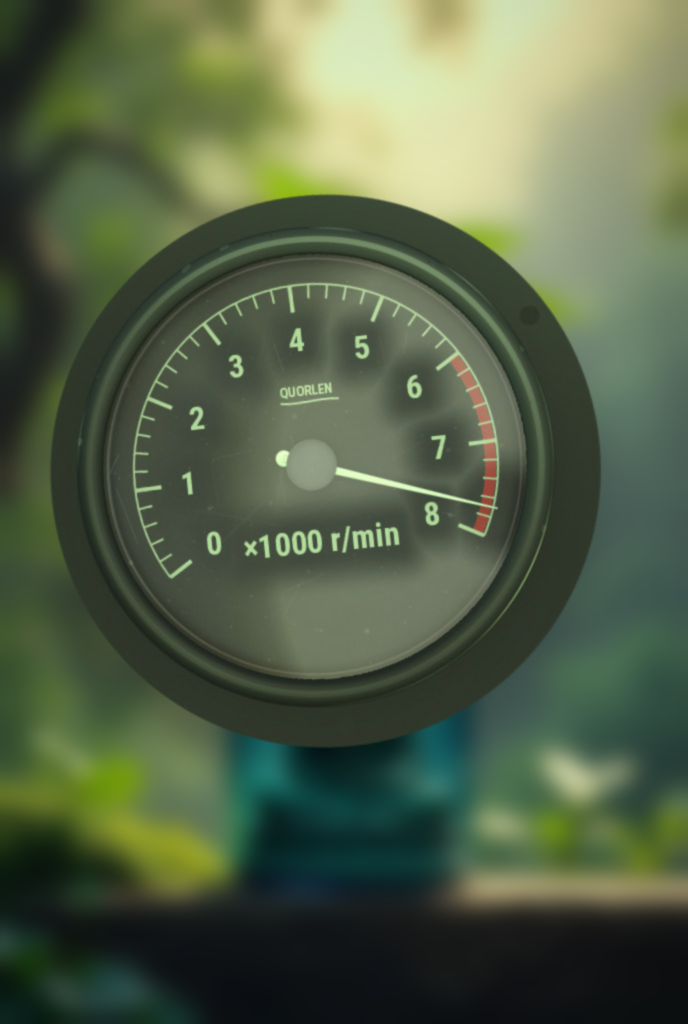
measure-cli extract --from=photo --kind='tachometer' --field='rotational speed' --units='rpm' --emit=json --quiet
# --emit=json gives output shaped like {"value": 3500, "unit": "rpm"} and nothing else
{"value": 7700, "unit": "rpm"}
